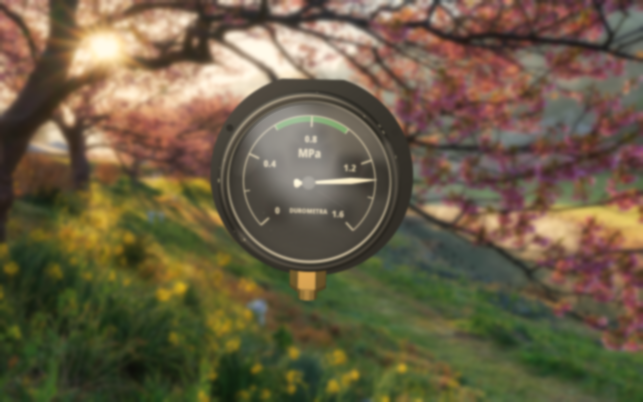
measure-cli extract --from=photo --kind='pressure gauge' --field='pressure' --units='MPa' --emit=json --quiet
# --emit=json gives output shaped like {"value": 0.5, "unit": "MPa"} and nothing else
{"value": 1.3, "unit": "MPa"}
